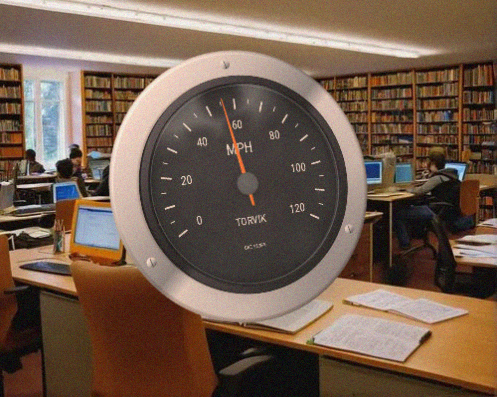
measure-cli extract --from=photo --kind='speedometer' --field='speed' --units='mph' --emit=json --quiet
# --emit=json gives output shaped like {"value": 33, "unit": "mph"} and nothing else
{"value": 55, "unit": "mph"}
